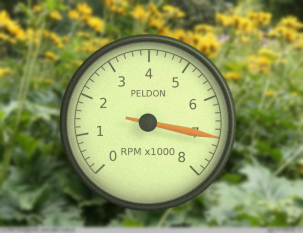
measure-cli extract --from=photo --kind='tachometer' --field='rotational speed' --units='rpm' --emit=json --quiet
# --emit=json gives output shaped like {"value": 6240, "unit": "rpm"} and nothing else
{"value": 7000, "unit": "rpm"}
